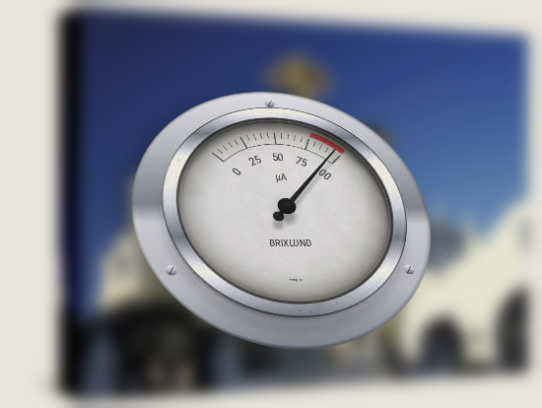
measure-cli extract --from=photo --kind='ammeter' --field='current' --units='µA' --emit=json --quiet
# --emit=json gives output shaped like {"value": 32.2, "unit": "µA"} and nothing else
{"value": 95, "unit": "µA"}
